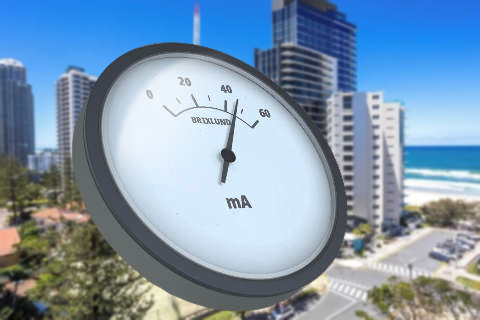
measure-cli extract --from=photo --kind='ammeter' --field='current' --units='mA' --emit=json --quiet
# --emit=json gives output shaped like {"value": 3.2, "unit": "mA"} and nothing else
{"value": 45, "unit": "mA"}
